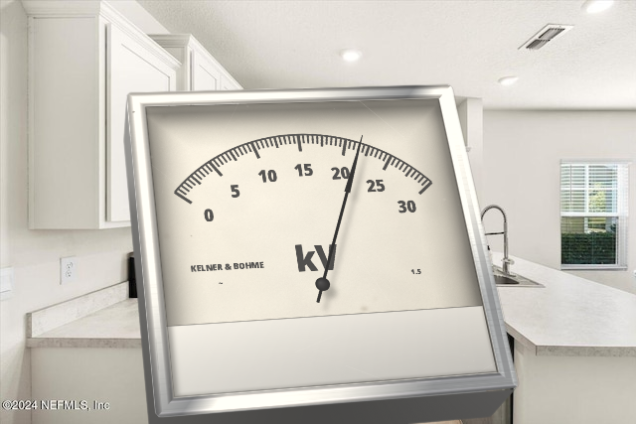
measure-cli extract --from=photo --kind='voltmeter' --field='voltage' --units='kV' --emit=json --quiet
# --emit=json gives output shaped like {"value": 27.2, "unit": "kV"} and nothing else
{"value": 21.5, "unit": "kV"}
